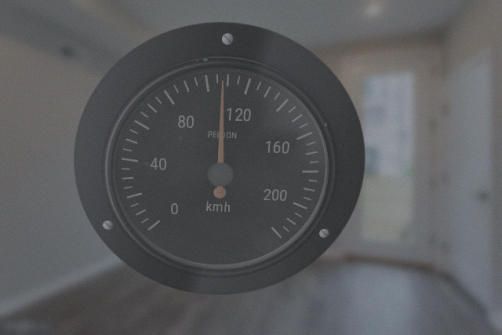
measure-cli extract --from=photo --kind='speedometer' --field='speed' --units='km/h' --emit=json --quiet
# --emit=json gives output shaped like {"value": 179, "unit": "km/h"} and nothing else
{"value": 107.5, "unit": "km/h"}
